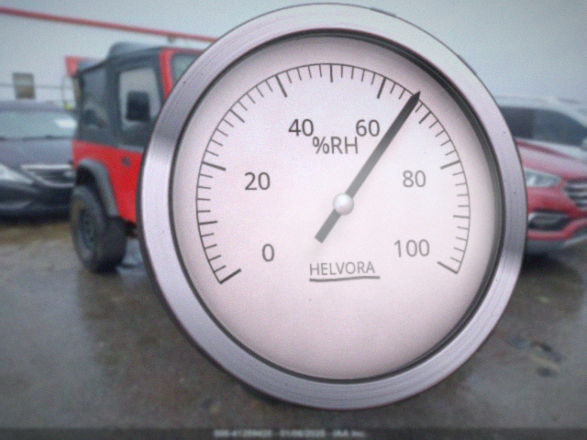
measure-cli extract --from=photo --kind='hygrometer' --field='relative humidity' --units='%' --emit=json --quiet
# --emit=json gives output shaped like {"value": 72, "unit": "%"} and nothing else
{"value": 66, "unit": "%"}
